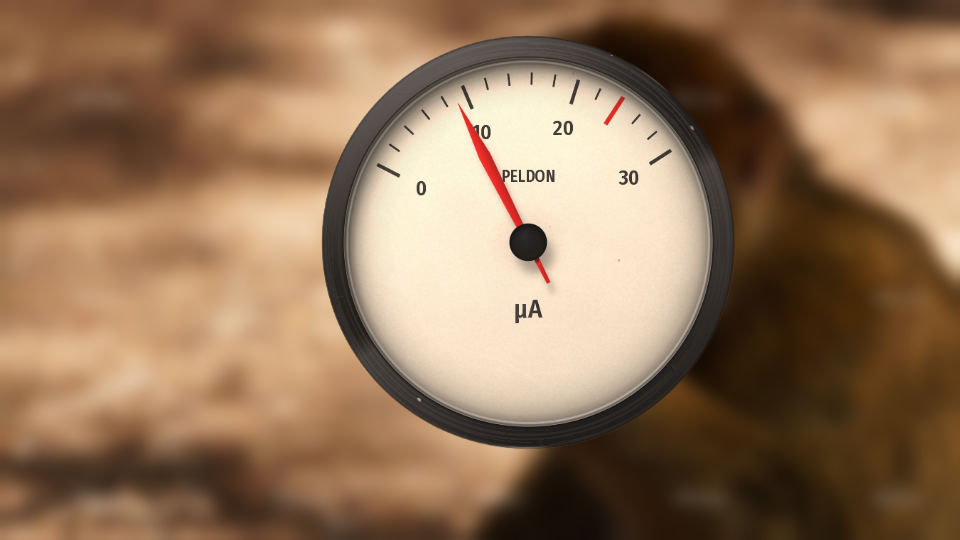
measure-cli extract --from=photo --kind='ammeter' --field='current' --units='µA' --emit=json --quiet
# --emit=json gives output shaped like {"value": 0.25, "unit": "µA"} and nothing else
{"value": 9, "unit": "µA"}
